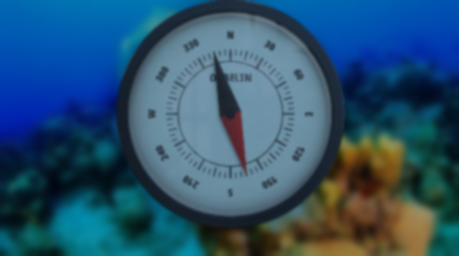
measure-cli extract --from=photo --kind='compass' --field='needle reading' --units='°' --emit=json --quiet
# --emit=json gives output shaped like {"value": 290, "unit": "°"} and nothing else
{"value": 165, "unit": "°"}
